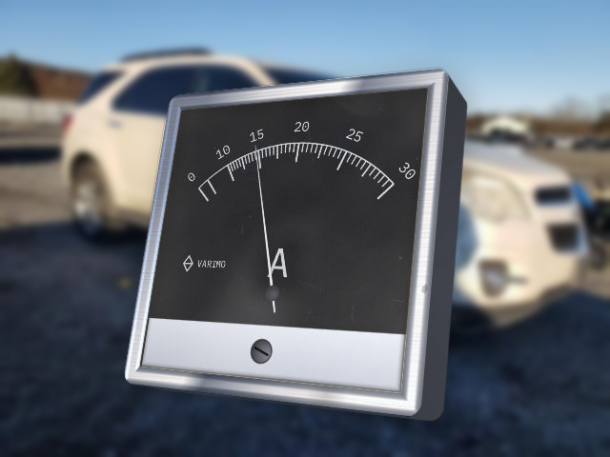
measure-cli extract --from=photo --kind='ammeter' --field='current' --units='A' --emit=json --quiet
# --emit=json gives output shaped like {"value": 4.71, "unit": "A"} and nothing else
{"value": 15, "unit": "A"}
